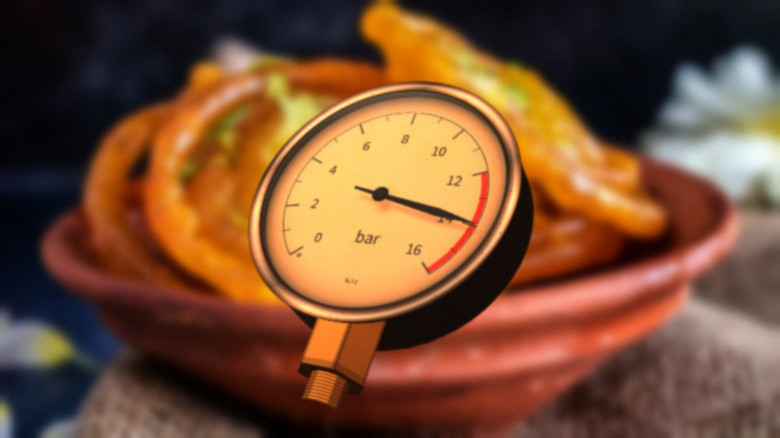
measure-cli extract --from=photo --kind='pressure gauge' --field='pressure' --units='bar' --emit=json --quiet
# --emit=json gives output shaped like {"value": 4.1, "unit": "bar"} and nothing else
{"value": 14, "unit": "bar"}
